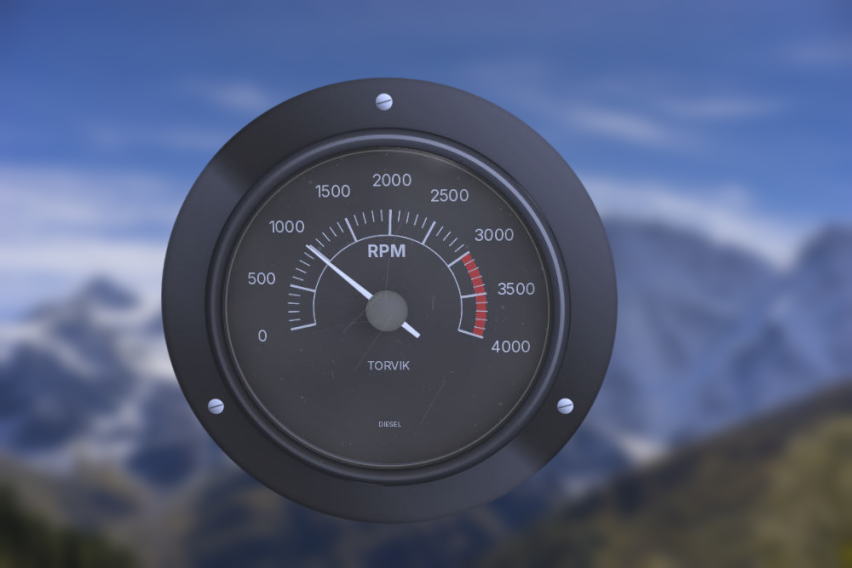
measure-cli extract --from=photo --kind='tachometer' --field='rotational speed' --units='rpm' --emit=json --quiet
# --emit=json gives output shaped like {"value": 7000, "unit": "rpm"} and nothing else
{"value": 1000, "unit": "rpm"}
